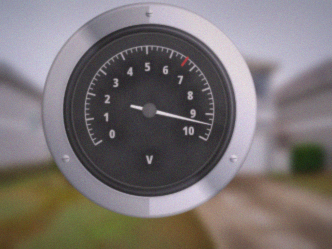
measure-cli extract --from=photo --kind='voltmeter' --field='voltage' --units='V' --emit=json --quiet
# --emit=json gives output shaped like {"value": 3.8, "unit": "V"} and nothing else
{"value": 9.4, "unit": "V"}
